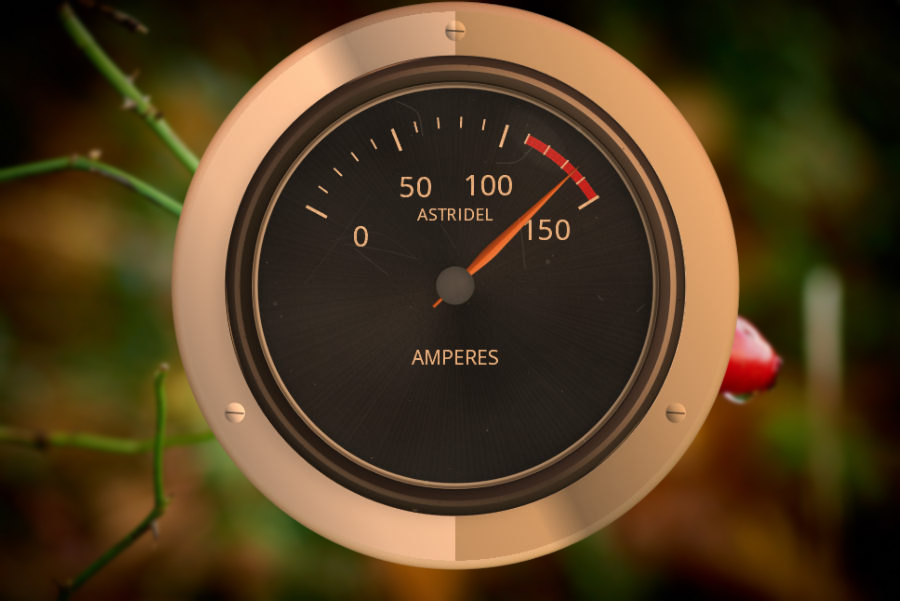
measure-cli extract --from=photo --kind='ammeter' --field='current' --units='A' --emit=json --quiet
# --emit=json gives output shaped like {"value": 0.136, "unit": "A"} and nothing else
{"value": 135, "unit": "A"}
